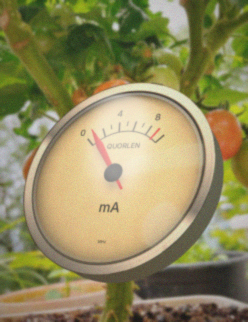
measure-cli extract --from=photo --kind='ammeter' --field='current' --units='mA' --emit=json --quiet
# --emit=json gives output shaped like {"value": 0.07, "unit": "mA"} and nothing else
{"value": 1, "unit": "mA"}
